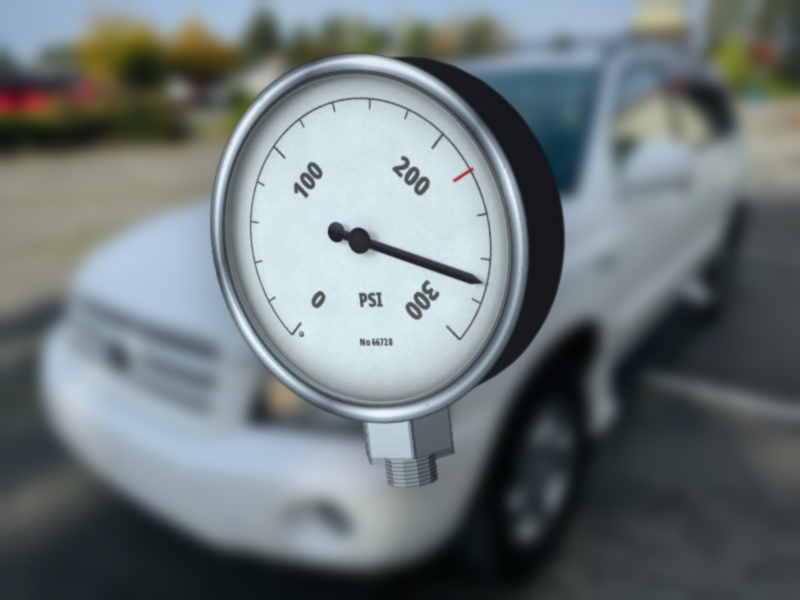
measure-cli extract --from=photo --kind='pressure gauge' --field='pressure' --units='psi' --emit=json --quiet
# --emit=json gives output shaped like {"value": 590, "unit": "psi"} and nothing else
{"value": 270, "unit": "psi"}
